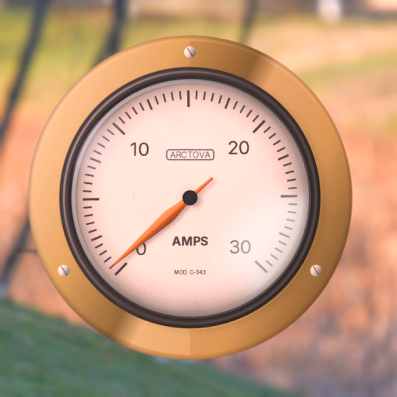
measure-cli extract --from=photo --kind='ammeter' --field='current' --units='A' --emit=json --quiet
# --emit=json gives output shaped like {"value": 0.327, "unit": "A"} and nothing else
{"value": 0.5, "unit": "A"}
